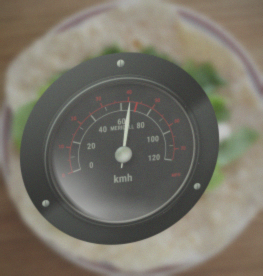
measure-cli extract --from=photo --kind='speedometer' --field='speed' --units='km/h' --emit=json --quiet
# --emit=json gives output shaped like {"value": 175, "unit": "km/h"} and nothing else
{"value": 65, "unit": "km/h"}
